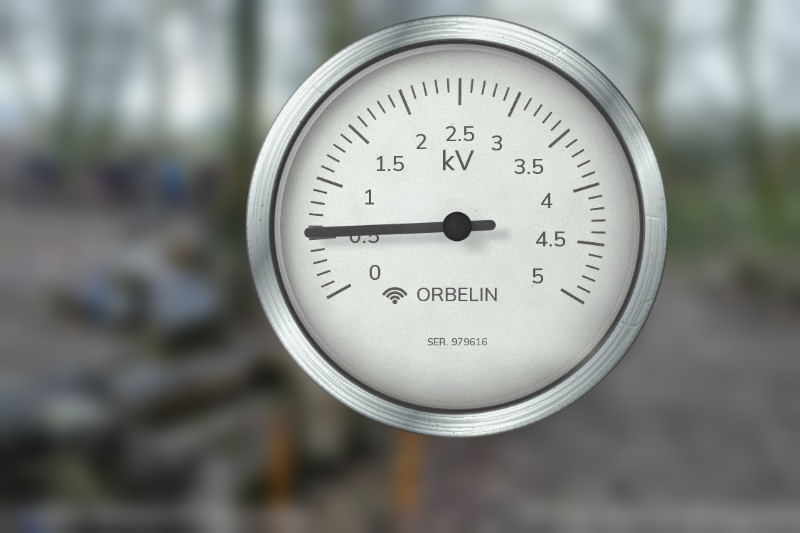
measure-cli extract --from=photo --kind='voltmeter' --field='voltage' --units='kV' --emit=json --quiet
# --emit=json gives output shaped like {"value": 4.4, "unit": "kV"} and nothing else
{"value": 0.55, "unit": "kV"}
